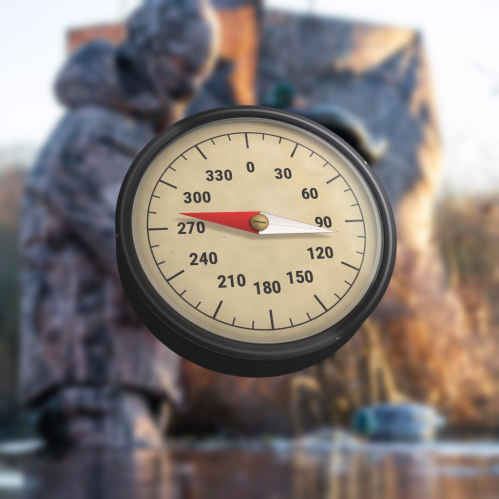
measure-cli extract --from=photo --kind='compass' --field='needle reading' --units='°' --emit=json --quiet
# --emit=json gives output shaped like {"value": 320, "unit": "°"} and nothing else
{"value": 280, "unit": "°"}
